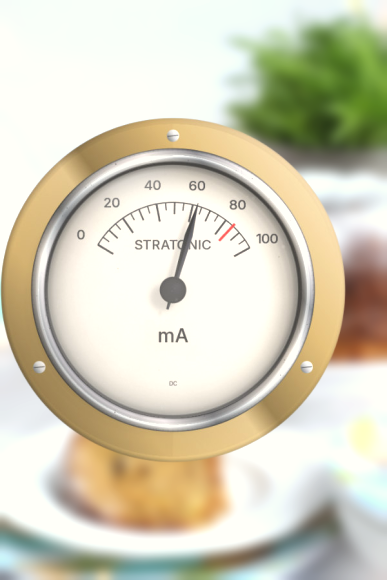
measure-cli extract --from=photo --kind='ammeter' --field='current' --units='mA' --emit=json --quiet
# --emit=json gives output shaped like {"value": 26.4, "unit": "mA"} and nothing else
{"value": 62.5, "unit": "mA"}
